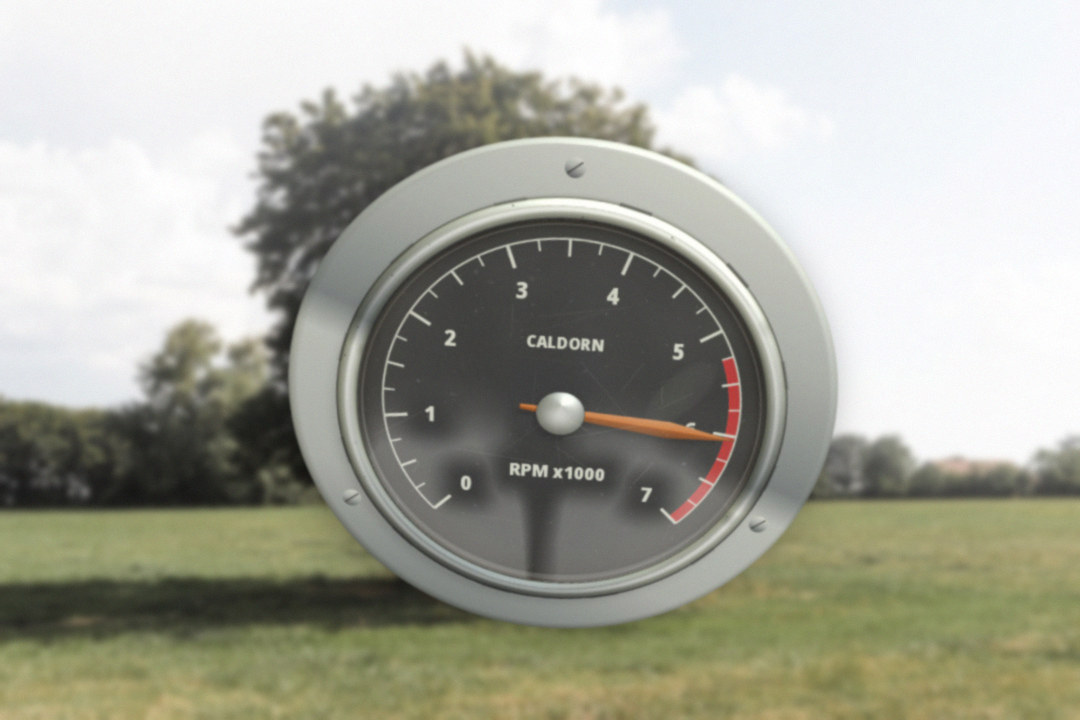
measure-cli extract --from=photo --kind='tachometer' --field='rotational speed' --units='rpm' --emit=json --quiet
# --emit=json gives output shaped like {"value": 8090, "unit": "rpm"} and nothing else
{"value": 6000, "unit": "rpm"}
